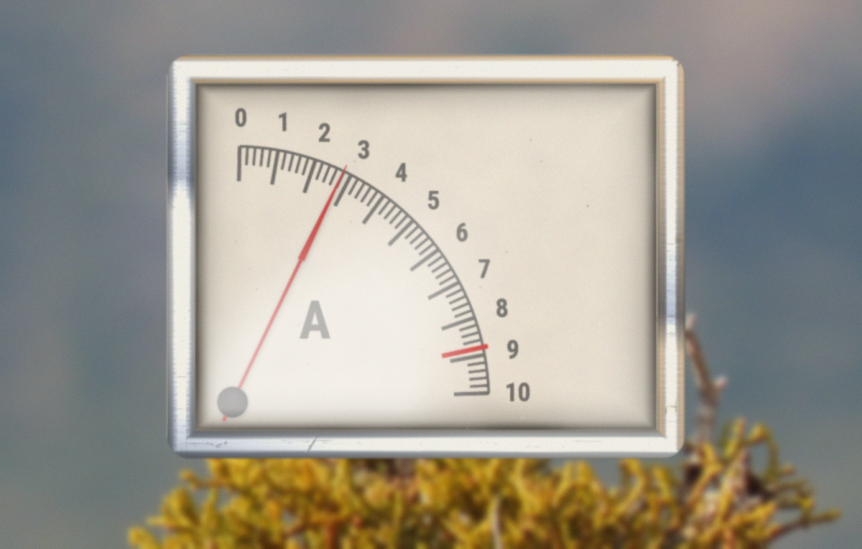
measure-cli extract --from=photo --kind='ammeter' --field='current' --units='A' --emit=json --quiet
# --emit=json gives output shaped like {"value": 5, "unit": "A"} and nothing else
{"value": 2.8, "unit": "A"}
